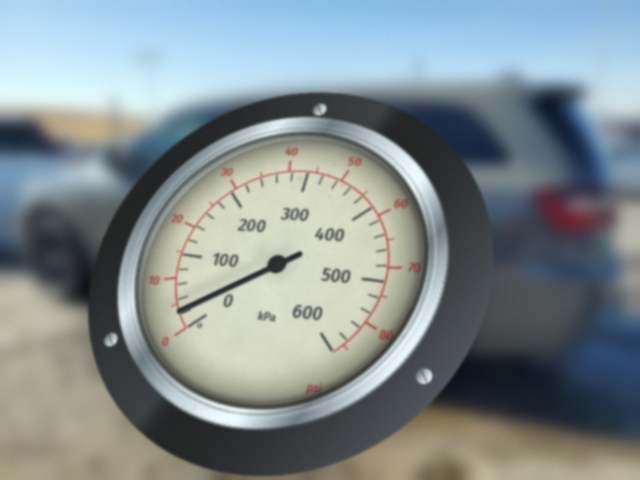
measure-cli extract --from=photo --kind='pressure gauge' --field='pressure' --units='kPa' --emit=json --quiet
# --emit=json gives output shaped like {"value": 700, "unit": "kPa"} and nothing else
{"value": 20, "unit": "kPa"}
